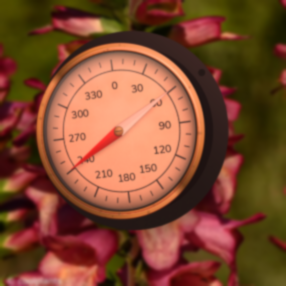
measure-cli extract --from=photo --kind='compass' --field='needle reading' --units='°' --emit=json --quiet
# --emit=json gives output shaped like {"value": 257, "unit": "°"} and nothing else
{"value": 240, "unit": "°"}
